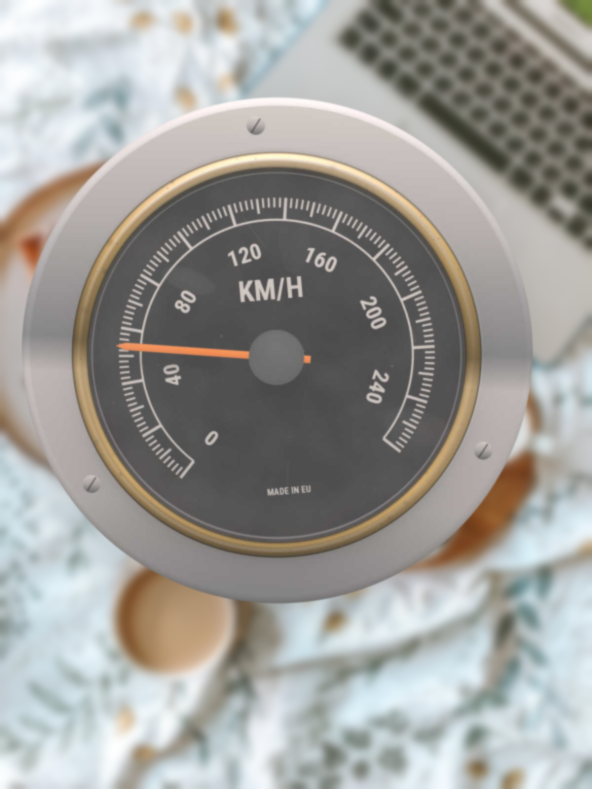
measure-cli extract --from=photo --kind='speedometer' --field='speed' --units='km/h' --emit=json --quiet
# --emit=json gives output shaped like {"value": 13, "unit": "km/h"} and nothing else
{"value": 54, "unit": "km/h"}
